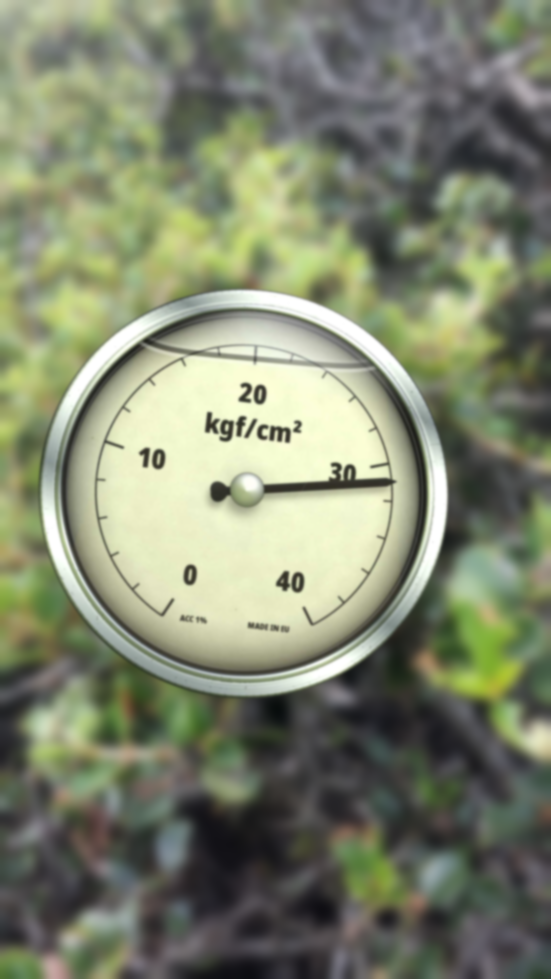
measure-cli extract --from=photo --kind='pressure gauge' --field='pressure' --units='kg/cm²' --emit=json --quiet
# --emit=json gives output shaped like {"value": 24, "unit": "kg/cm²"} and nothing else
{"value": 31, "unit": "kg/cm²"}
